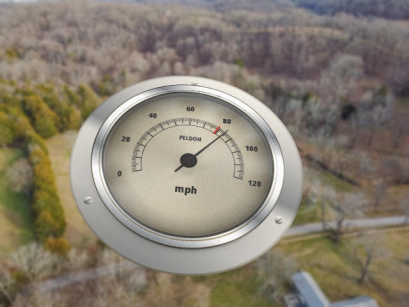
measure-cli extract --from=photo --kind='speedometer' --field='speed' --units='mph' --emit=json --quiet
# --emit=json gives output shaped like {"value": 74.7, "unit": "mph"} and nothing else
{"value": 85, "unit": "mph"}
